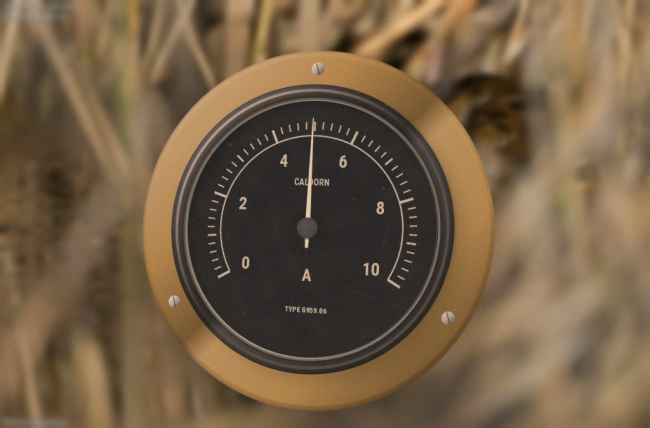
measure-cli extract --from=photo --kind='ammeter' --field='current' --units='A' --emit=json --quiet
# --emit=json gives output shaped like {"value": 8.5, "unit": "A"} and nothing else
{"value": 5, "unit": "A"}
